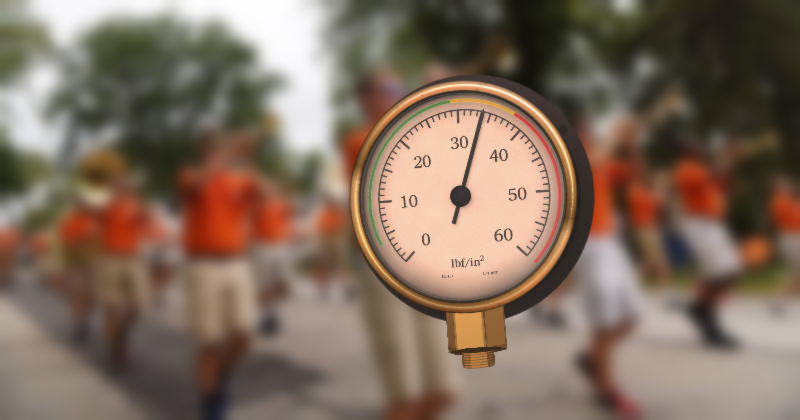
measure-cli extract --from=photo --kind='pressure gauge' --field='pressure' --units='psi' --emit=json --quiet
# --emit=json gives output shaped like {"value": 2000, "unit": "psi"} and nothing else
{"value": 34, "unit": "psi"}
